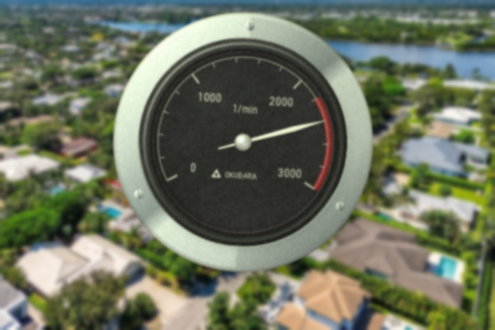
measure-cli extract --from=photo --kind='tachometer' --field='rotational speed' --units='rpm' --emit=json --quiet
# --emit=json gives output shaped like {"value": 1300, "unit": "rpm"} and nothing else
{"value": 2400, "unit": "rpm"}
